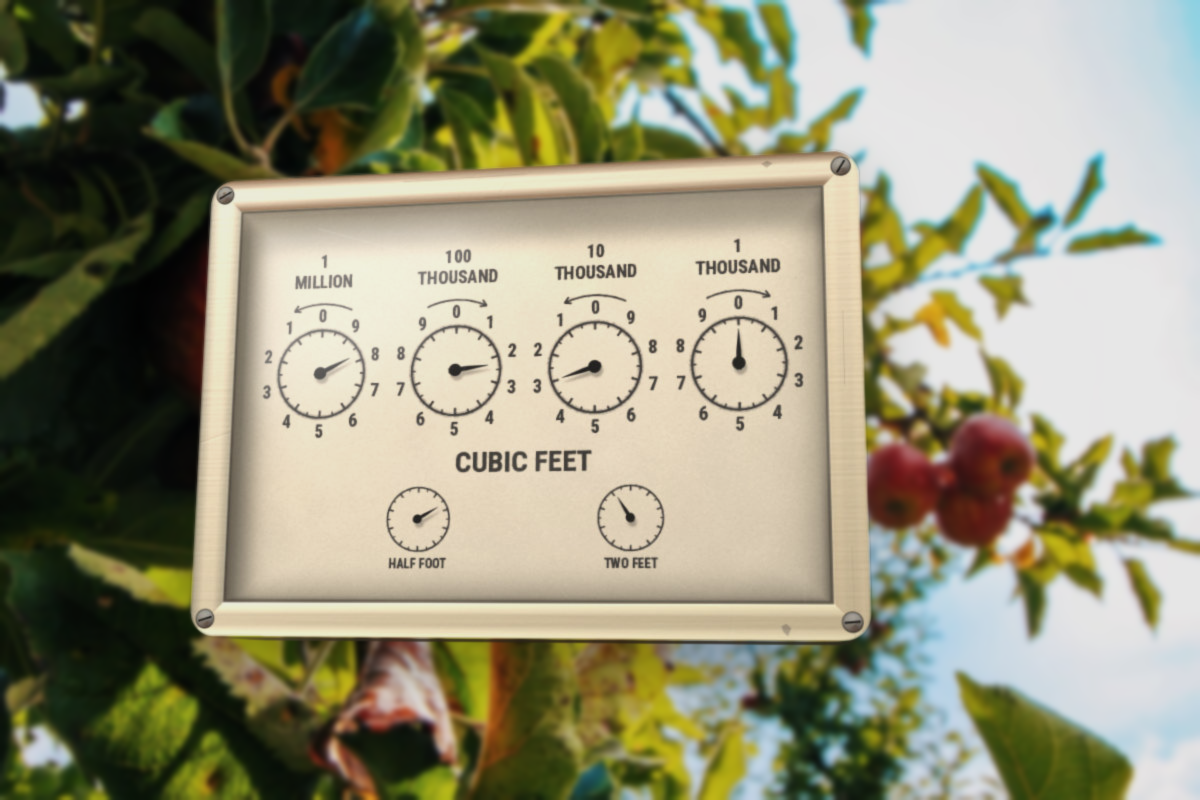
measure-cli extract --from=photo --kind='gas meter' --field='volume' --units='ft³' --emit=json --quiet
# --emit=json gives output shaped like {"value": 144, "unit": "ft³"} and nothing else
{"value": 823000, "unit": "ft³"}
